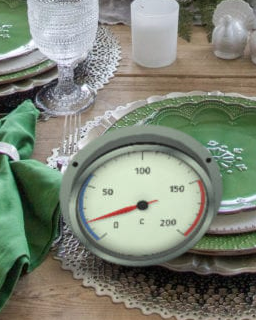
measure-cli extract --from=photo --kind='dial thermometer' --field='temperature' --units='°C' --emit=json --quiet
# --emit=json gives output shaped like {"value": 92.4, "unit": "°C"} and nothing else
{"value": 20, "unit": "°C"}
